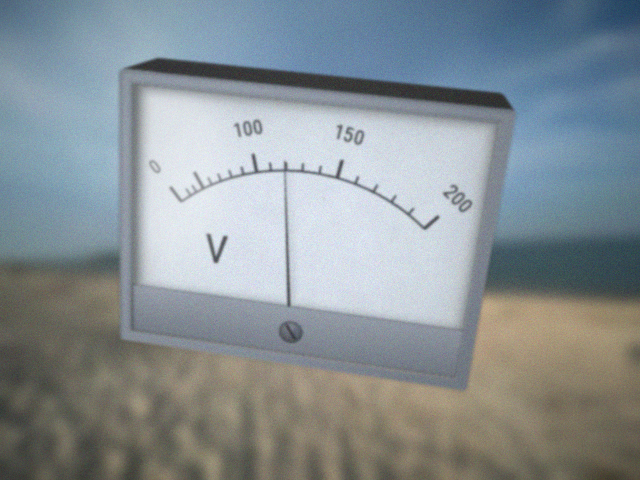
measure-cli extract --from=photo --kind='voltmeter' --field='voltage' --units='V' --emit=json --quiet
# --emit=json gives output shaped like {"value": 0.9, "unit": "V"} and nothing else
{"value": 120, "unit": "V"}
